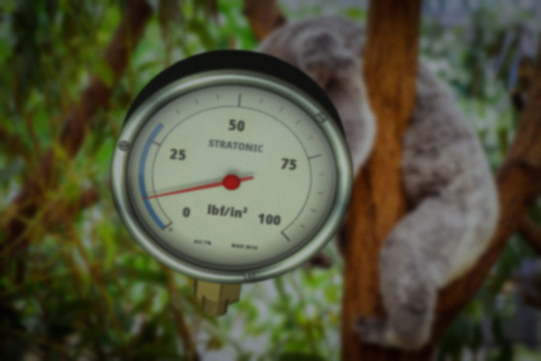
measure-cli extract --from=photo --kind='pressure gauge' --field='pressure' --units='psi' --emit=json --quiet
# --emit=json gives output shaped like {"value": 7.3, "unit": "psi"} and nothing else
{"value": 10, "unit": "psi"}
